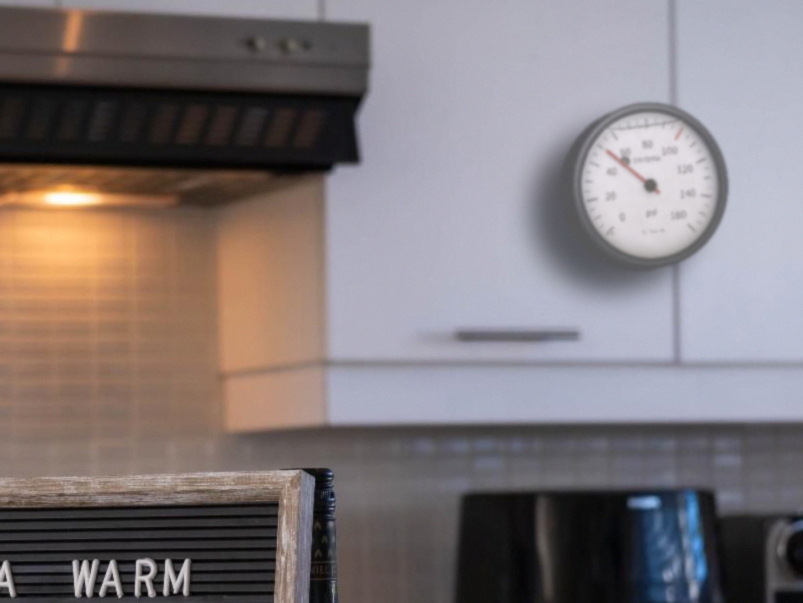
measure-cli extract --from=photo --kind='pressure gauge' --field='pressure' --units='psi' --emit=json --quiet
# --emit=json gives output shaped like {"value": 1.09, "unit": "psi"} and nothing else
{"value": 50, "unit": "psi"}
